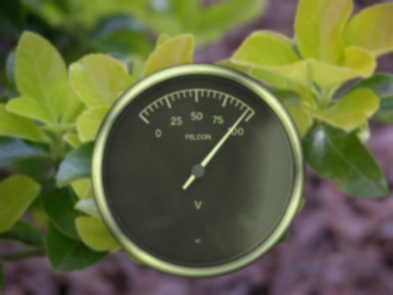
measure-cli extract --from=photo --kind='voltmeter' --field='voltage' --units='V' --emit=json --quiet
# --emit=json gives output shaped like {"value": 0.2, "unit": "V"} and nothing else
{"value": 95, "unit": "V"}
